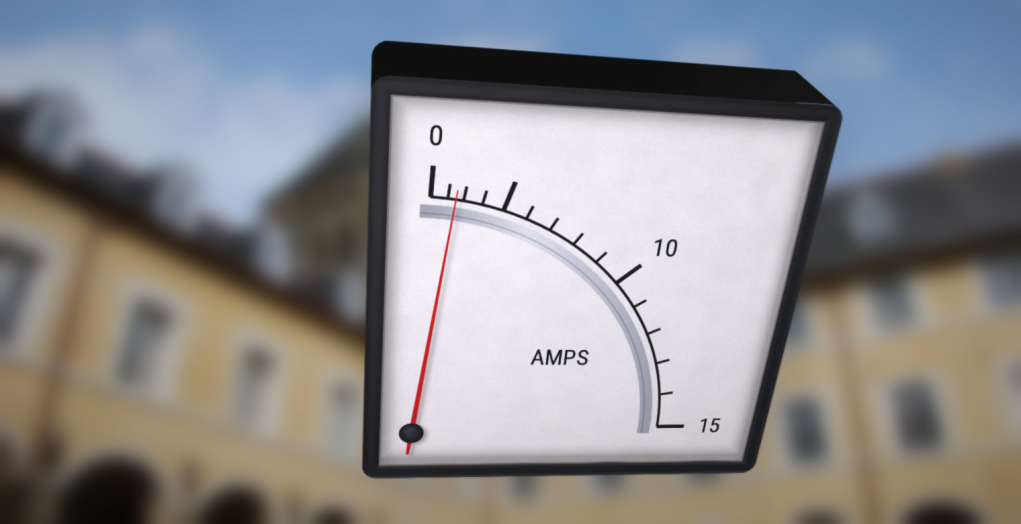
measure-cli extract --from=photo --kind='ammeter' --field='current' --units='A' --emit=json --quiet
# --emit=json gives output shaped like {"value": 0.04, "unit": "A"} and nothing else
{"value": 2.5, "unit": "A"}
